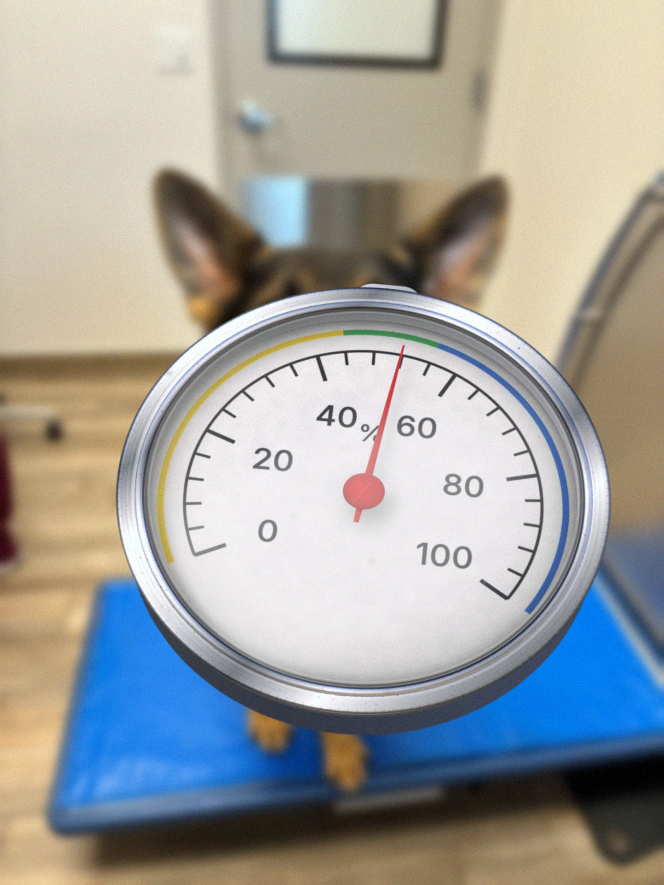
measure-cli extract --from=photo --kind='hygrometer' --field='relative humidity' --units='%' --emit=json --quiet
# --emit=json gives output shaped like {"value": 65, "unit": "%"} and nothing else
{"value": 52, "unit": "%"}
